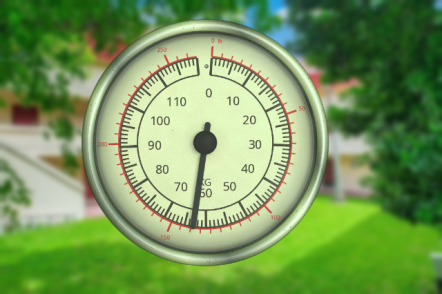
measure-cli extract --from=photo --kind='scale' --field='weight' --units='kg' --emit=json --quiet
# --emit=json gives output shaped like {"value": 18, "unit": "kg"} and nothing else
{"value": 63, "unit": "kg"}
